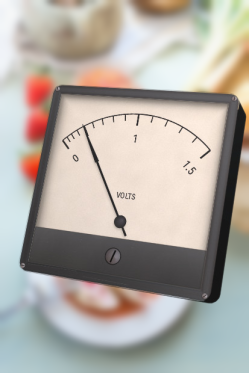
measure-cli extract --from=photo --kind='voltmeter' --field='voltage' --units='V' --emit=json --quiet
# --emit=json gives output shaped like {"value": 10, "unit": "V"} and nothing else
{"value": 0.5, "unit": "V"}
